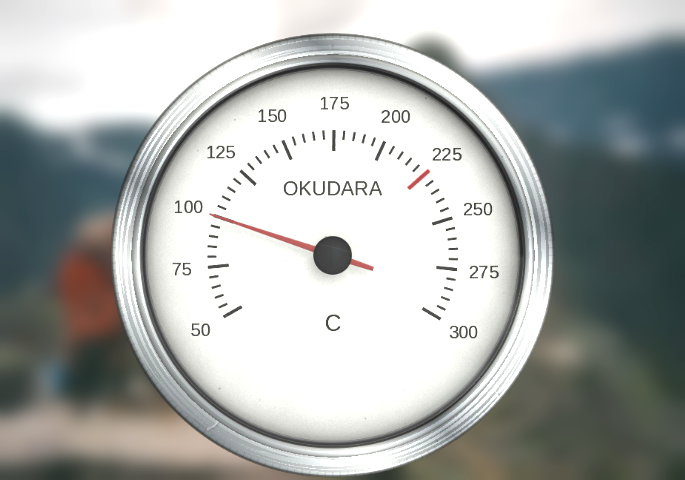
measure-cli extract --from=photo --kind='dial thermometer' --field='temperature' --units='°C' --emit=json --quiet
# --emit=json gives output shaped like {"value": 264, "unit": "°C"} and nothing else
{"value": 100, "unit": "°C"}
